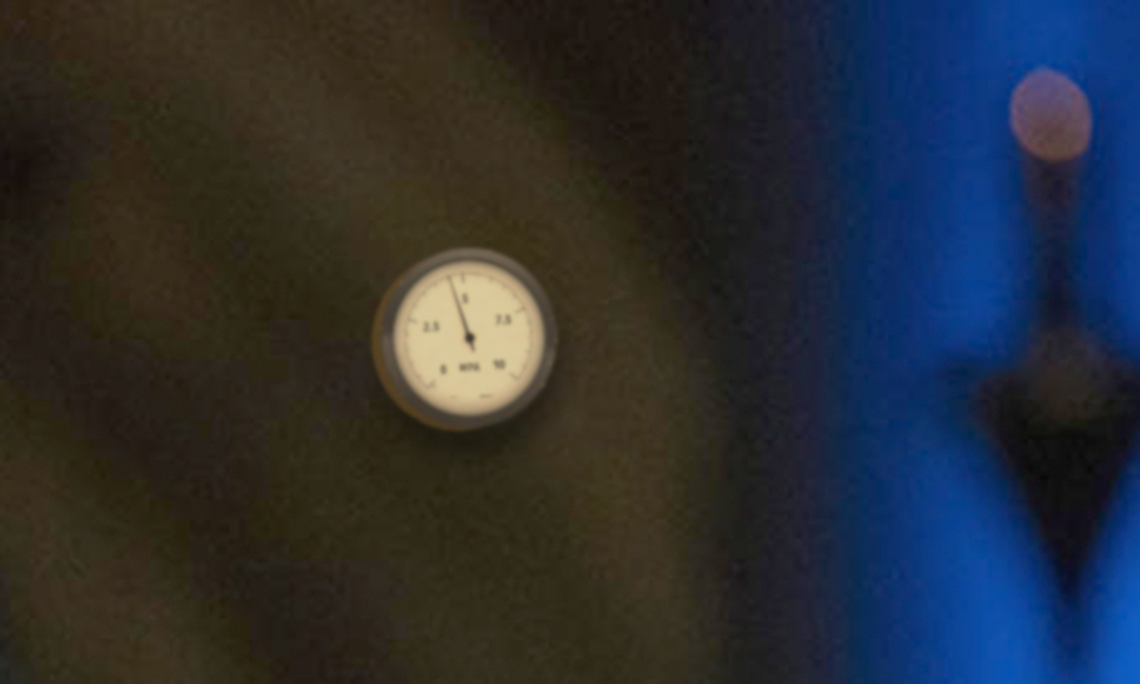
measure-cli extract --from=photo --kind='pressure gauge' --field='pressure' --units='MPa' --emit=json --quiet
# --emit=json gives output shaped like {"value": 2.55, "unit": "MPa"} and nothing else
{"value": 4.5, "unit": "MPa"}
